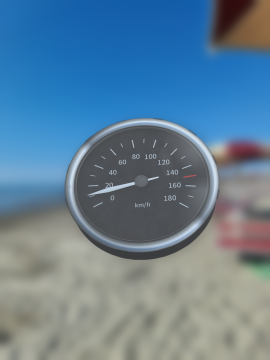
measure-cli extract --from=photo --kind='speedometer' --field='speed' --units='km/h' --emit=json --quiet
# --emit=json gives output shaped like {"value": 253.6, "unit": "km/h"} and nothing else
{"value": 10, "unit": "km/h"}
